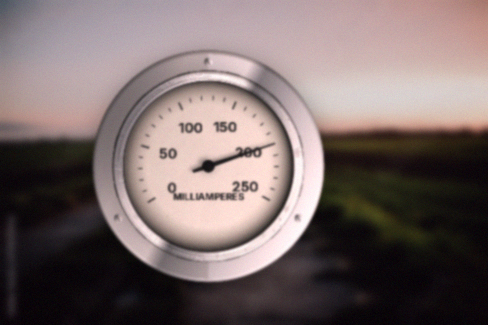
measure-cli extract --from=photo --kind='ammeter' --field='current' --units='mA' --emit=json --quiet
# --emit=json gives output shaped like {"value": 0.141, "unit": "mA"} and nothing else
{"value": 200, "unit": "mA"}
